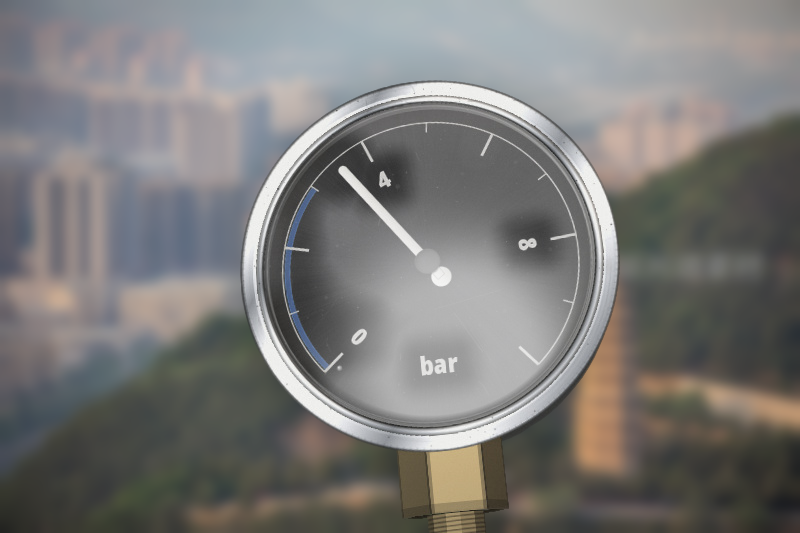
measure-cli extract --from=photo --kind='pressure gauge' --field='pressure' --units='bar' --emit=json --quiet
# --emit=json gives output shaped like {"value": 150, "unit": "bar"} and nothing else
{"value": 3.5, "unit": "bar"}
